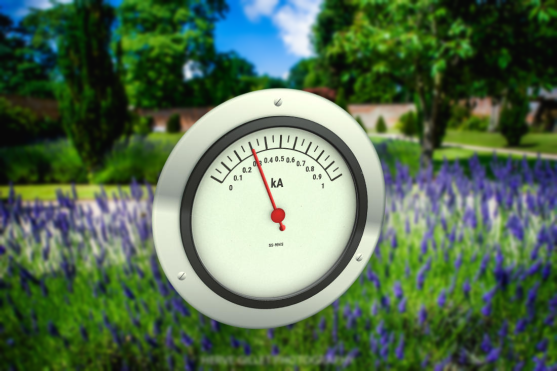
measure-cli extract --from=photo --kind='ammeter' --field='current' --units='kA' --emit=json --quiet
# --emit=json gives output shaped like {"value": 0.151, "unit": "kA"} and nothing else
{"value": 0.3, "unit": "kA"}
